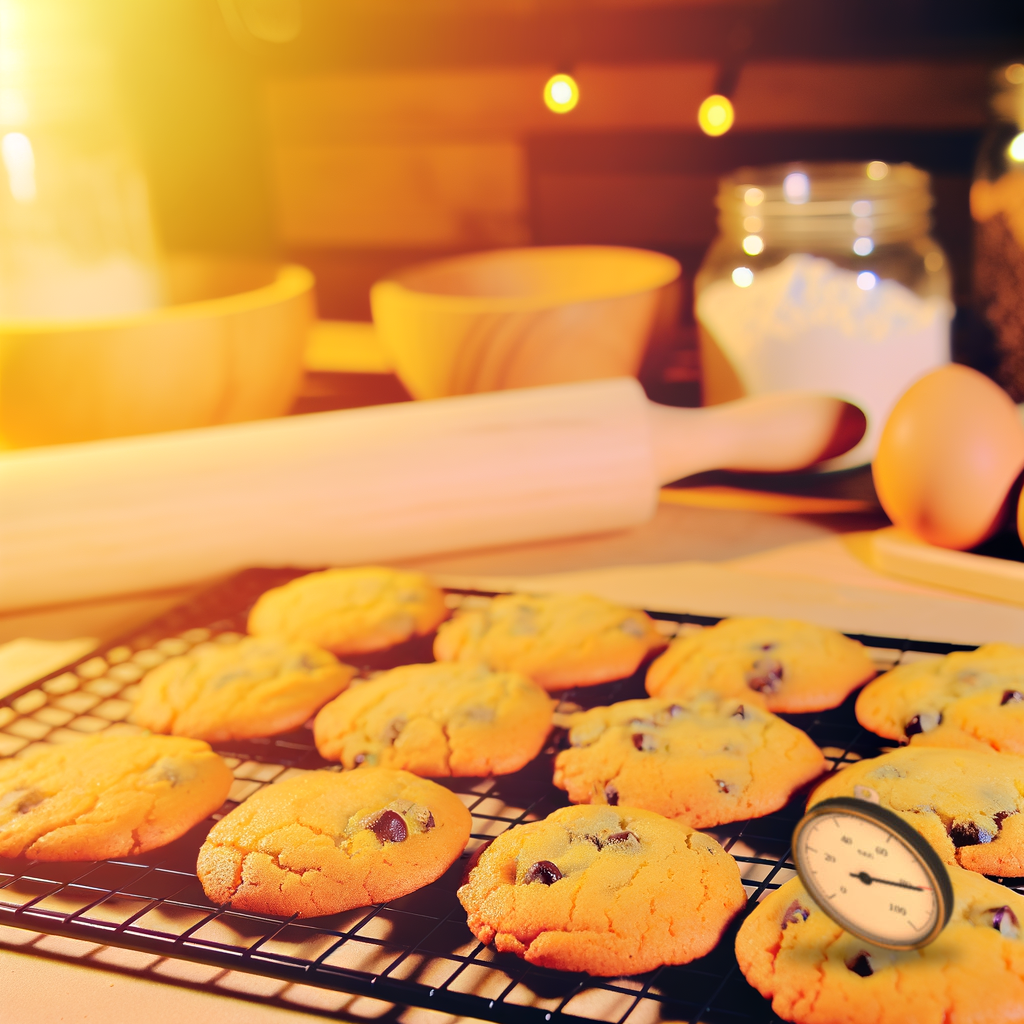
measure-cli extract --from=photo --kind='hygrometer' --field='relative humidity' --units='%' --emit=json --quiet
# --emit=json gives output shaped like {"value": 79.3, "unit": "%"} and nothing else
{"value": 80, "unit": "%"}
